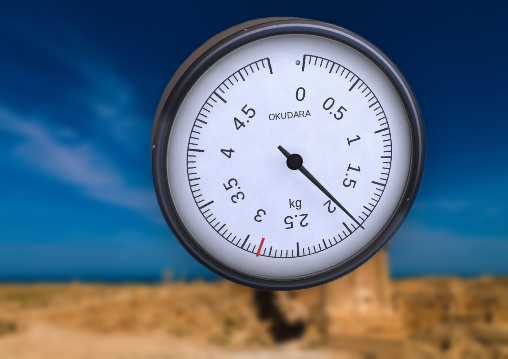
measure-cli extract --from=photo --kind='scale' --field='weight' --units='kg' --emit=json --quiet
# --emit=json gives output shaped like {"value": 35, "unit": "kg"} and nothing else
{"value": 1.9, "unit": "kg"}
